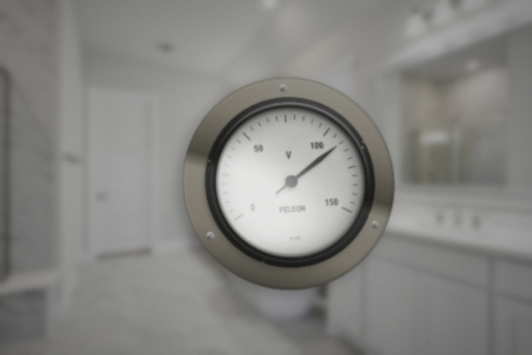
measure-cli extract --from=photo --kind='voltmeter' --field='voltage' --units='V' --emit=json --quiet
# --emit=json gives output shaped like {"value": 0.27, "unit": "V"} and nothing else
{"value": 110, "unit": "V"}
